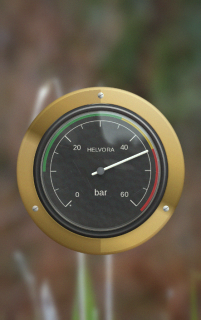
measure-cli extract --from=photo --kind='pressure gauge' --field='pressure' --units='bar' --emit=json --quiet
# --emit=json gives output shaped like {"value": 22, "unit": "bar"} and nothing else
{"value": 45, "unit": "bar"}
